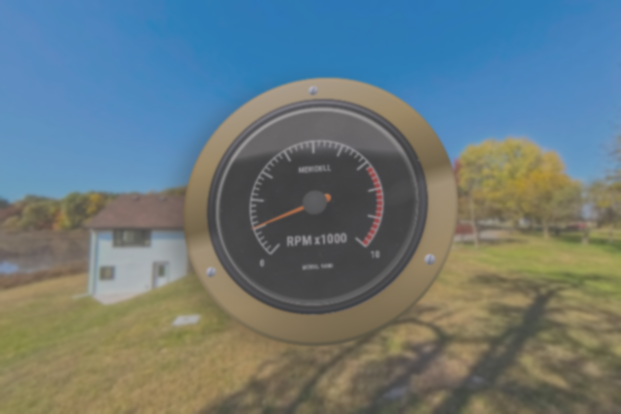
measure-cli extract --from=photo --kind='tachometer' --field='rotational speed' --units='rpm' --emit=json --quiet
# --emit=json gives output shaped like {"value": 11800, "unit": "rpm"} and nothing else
{"value": 1000, "unit": "rpm"}
